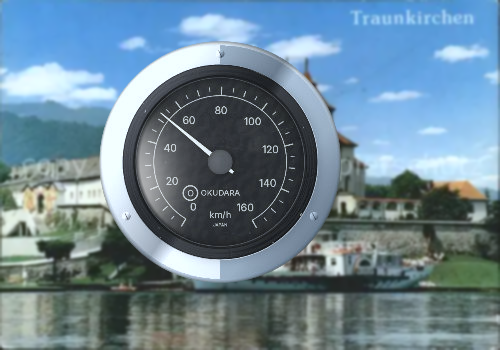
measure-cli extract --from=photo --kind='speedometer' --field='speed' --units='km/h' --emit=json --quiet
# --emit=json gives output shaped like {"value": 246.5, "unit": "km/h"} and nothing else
{"value": 52.5, "unit": "km/h"}
